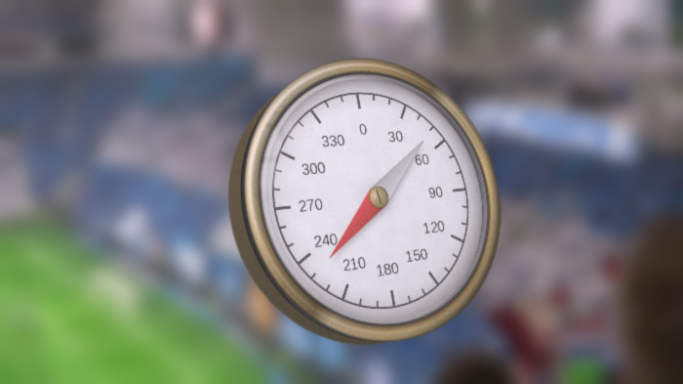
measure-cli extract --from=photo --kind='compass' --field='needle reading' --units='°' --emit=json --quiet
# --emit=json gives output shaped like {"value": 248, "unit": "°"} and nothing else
{"value": 230, "unit": "°"}
